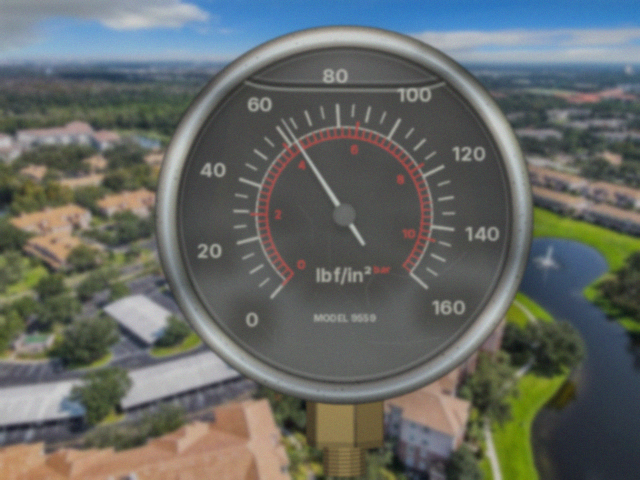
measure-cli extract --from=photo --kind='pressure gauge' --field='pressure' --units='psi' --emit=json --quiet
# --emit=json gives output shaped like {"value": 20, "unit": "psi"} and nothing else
{"value": 62.5, "unit": "psi"}
